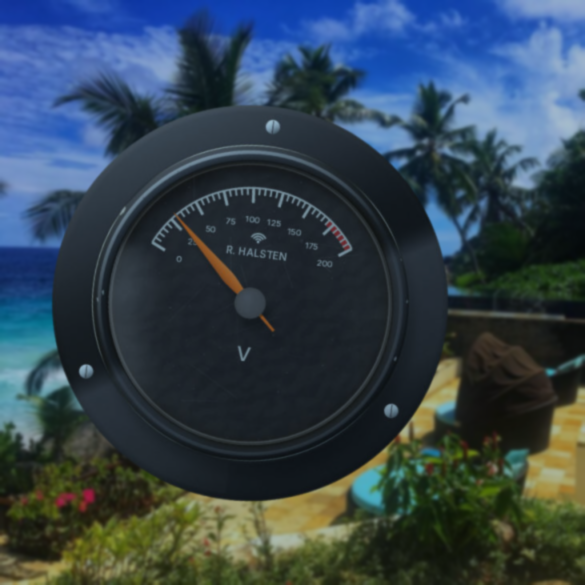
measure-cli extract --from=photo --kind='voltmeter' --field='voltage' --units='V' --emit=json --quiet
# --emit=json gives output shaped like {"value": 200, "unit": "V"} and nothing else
{"value": 30, "unit": "V"}
